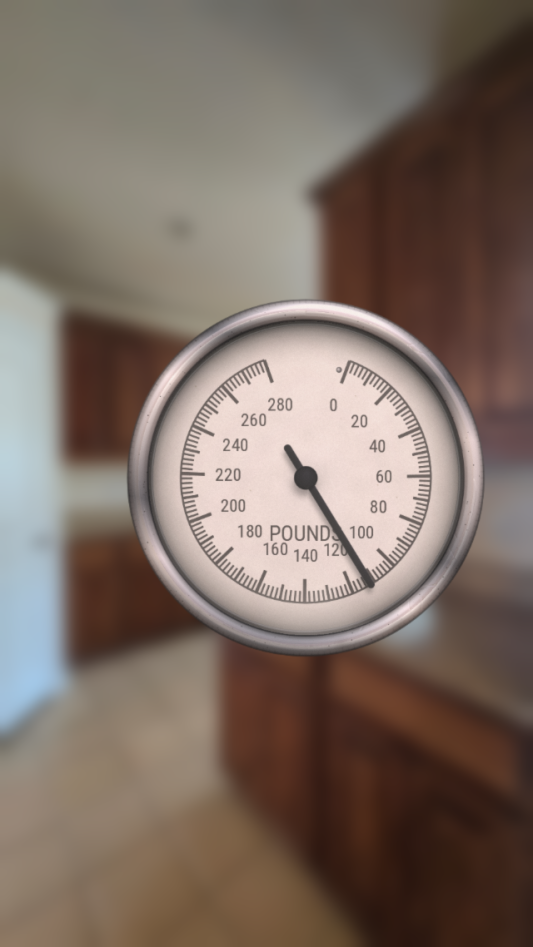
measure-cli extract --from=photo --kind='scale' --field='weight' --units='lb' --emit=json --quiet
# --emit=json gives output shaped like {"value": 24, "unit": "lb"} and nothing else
{"value": 112, "unit": "lb"}
